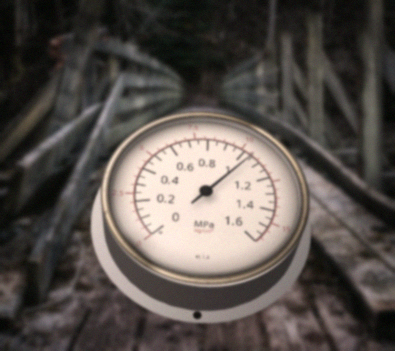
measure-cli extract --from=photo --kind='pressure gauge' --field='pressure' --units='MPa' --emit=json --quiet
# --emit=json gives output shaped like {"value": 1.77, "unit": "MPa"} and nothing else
{"value": 1.05, "unit": "MPa"}
